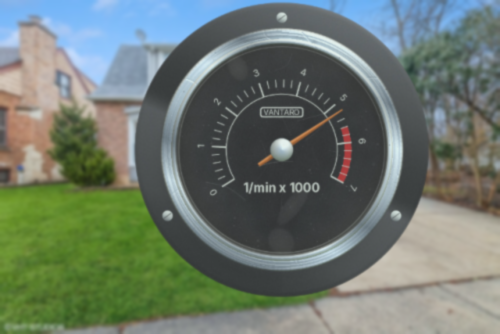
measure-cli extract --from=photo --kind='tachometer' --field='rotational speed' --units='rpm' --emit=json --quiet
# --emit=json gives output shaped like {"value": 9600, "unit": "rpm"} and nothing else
{"value": 5200, "unit": "rpm"}
